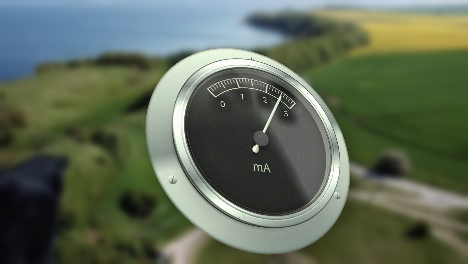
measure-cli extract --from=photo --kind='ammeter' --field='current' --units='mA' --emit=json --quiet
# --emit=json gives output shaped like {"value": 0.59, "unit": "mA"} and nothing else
{"value": 2.5, "unit": "mA"}
